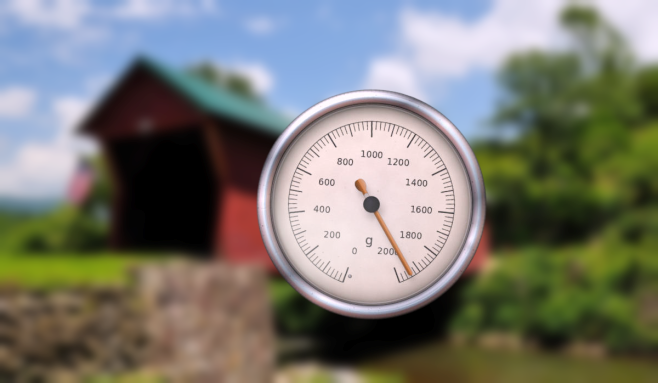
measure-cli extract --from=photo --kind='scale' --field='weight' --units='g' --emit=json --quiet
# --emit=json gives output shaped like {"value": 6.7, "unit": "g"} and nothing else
{"value": 1940, "unit": "g"}
